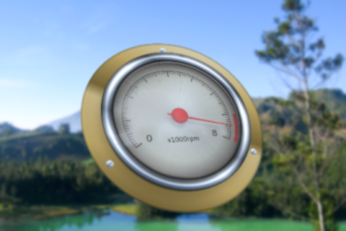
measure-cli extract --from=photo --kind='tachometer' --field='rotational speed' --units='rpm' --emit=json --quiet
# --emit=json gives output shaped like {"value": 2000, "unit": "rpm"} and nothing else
{"value": 7500, "unit": "rpm"}
